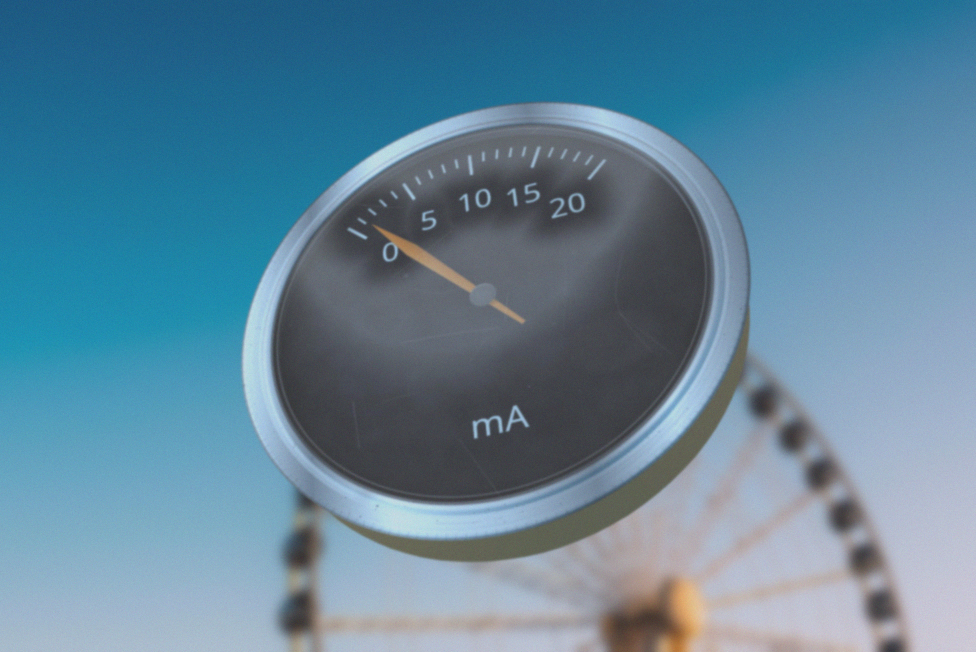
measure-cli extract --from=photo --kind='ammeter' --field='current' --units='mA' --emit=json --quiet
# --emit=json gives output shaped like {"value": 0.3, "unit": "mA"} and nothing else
{"value": 1, "unit": "mA"}
